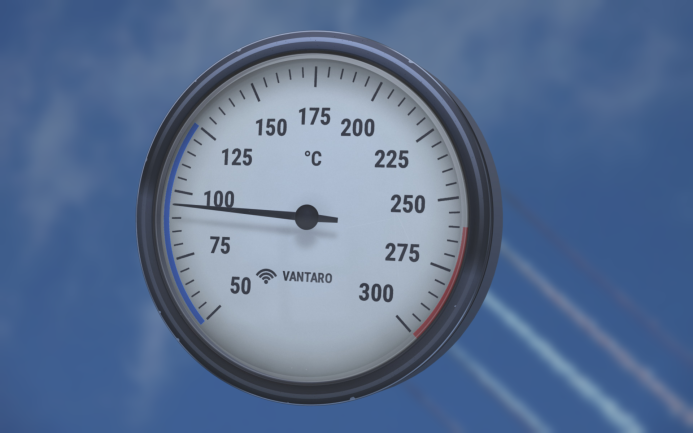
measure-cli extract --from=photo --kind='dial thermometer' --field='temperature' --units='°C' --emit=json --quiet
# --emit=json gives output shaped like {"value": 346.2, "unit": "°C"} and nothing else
{"value": 95, "unit": "°C"}
